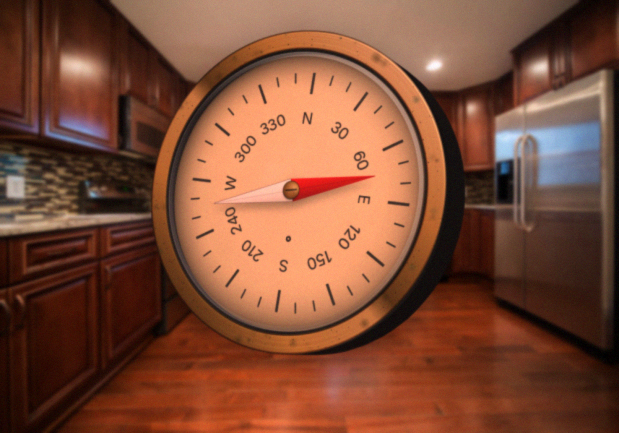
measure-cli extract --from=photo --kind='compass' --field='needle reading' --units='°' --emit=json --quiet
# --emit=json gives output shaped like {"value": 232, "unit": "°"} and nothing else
{"value": 75, "unit": "°"}
